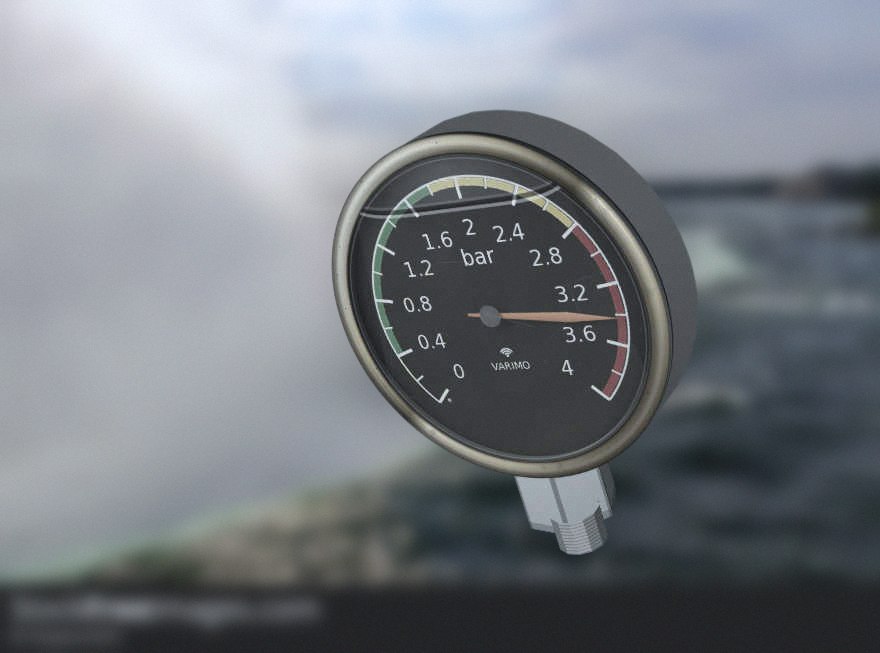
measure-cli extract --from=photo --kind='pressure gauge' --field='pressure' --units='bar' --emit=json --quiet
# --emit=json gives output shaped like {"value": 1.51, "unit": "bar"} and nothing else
{"value": 3.4, "unit": "bar"}
